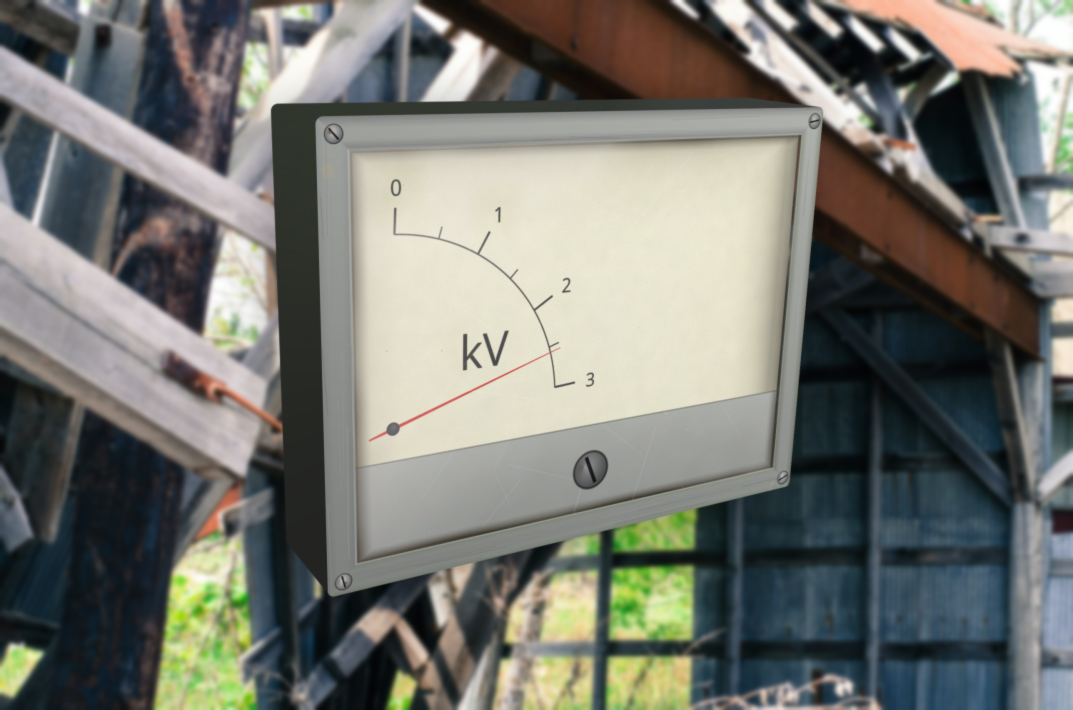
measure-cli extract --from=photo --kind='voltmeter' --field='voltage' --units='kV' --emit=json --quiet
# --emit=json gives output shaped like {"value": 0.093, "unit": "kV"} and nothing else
{"value": 2.5, "unit": "kV"}
